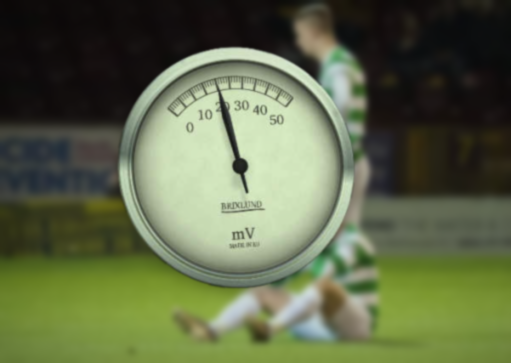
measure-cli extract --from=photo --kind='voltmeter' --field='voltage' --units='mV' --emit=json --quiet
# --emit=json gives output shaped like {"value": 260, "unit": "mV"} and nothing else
{"value": 20, "unit": "mV"}
